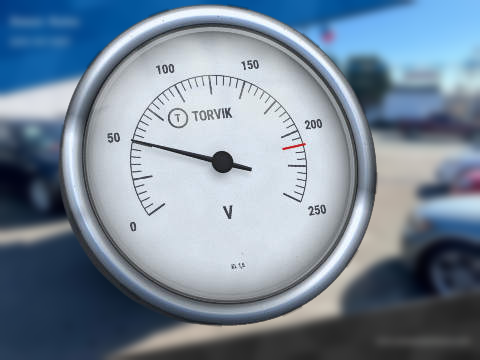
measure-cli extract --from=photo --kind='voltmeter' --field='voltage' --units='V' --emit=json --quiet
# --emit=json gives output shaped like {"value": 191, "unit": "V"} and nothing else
{"value": 50, "unit": "V"}
